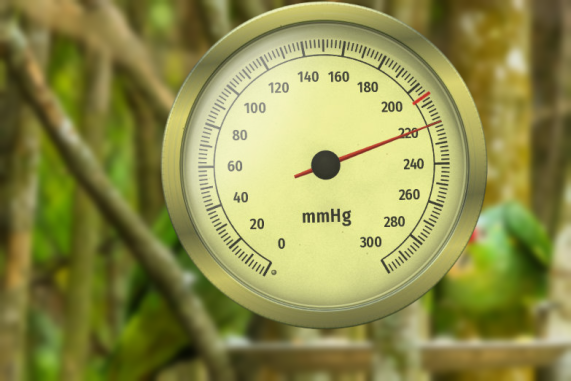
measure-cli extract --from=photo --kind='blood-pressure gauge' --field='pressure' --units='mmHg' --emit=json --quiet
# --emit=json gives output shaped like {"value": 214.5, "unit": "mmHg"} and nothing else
{"value": 220, "unit": "mmHg"}
